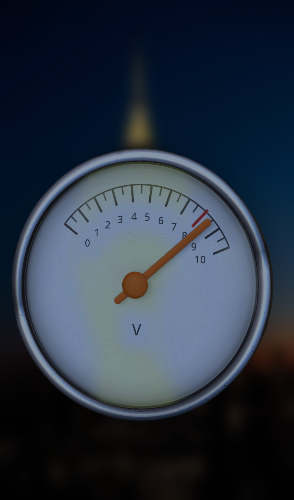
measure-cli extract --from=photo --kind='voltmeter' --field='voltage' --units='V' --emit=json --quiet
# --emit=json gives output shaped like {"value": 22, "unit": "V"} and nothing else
{"value": 8.5, "unit": "V"}
